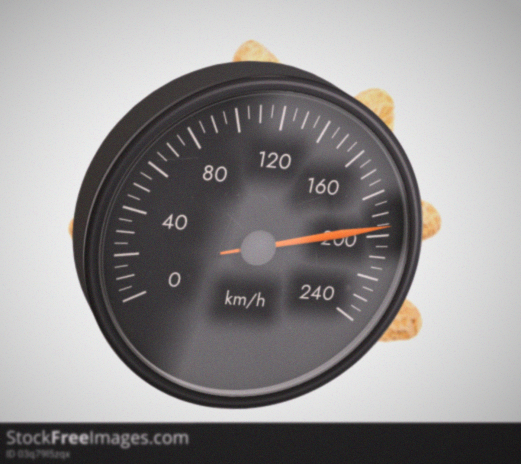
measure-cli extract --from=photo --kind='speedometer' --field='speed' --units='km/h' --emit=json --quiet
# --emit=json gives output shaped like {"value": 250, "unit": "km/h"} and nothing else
{"value": 195, "unit": "km/h"}
